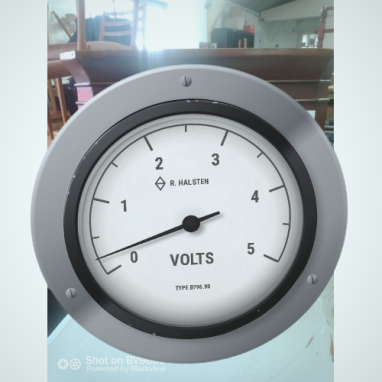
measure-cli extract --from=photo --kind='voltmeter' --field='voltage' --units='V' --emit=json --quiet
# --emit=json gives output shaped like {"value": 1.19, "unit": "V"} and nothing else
{"value": 0.25, "unit": "V"}
